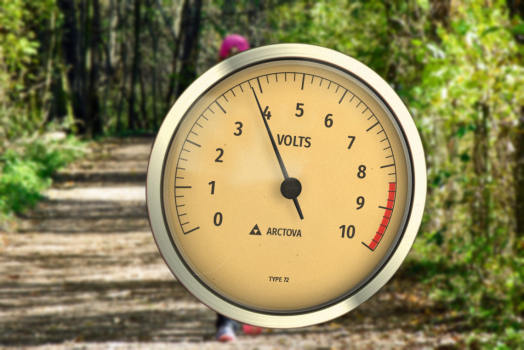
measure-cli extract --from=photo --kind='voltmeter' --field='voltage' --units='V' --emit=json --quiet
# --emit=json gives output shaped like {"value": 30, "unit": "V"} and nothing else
{"value": 3.8, "unit": "V"}
